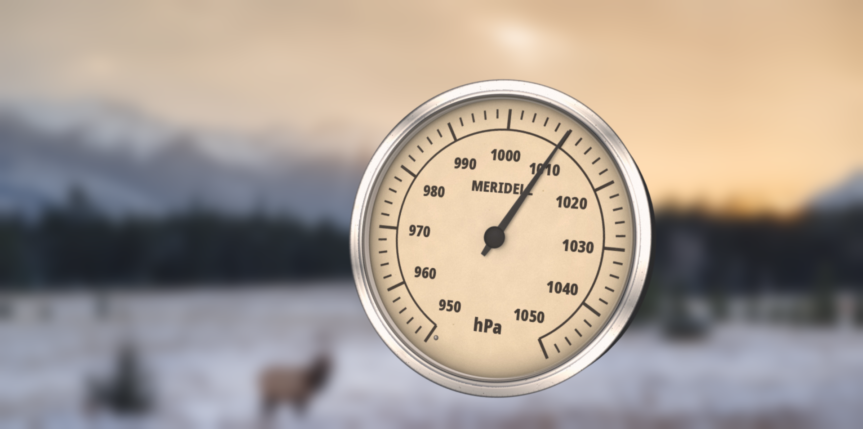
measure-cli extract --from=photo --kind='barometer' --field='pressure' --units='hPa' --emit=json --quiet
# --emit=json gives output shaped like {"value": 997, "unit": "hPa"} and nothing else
{"value": 1010, "unit": "hPa"}
